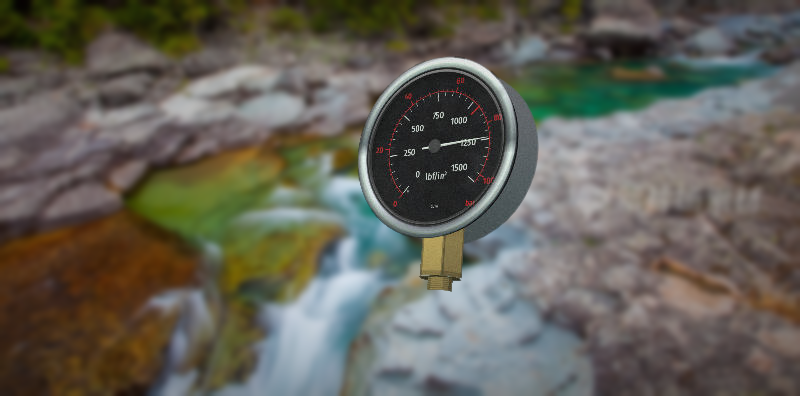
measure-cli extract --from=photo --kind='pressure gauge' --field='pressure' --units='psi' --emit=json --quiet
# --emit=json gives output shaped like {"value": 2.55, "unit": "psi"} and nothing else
{"value": 1250, "unit": "psi"}
